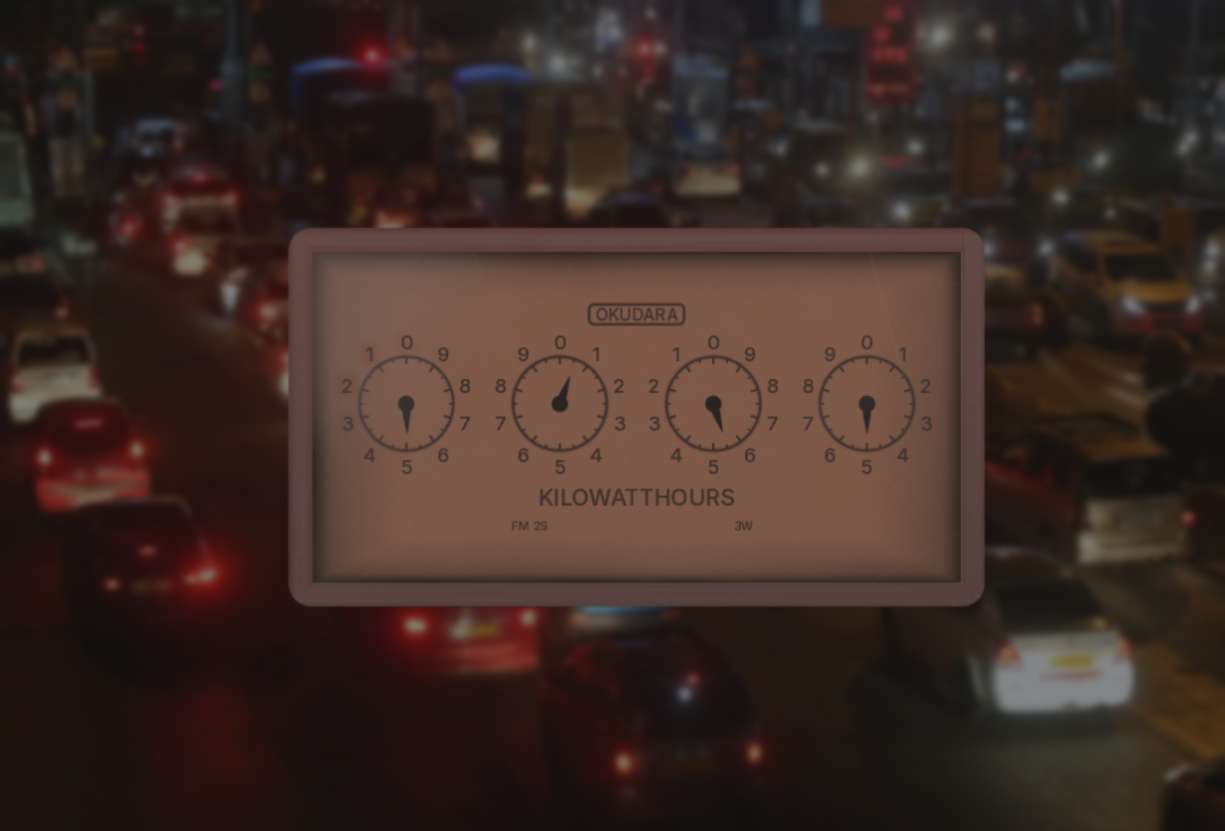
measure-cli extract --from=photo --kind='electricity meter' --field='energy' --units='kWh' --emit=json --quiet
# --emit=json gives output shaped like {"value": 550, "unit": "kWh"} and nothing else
{"value": 5055, "unit": "kWh"}
